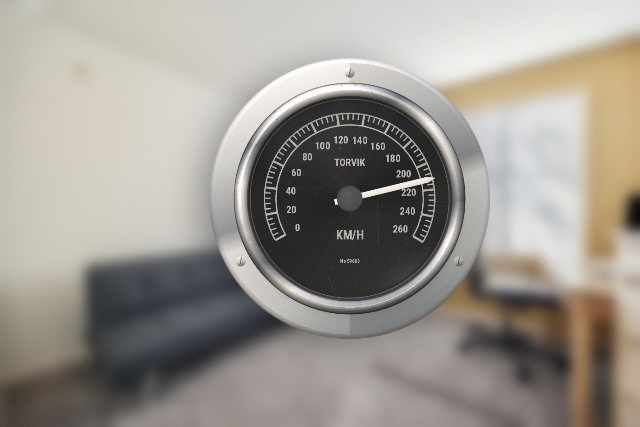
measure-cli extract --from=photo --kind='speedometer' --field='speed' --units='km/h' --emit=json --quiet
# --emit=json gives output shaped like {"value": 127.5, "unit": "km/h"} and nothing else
{"value": 212, "unit": "km/h"}
